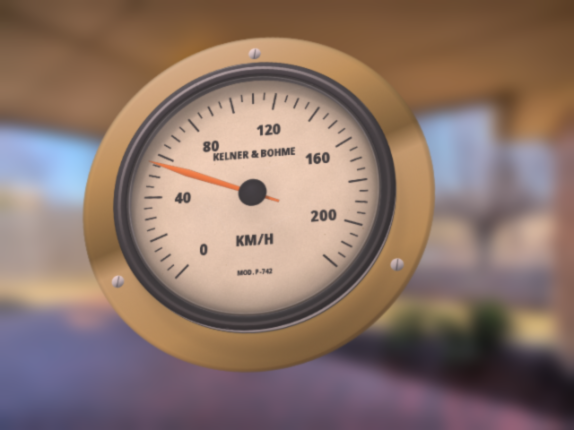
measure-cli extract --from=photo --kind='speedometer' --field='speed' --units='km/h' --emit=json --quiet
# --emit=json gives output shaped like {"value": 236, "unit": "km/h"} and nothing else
{"value": 55, "unit": "km/h"}
